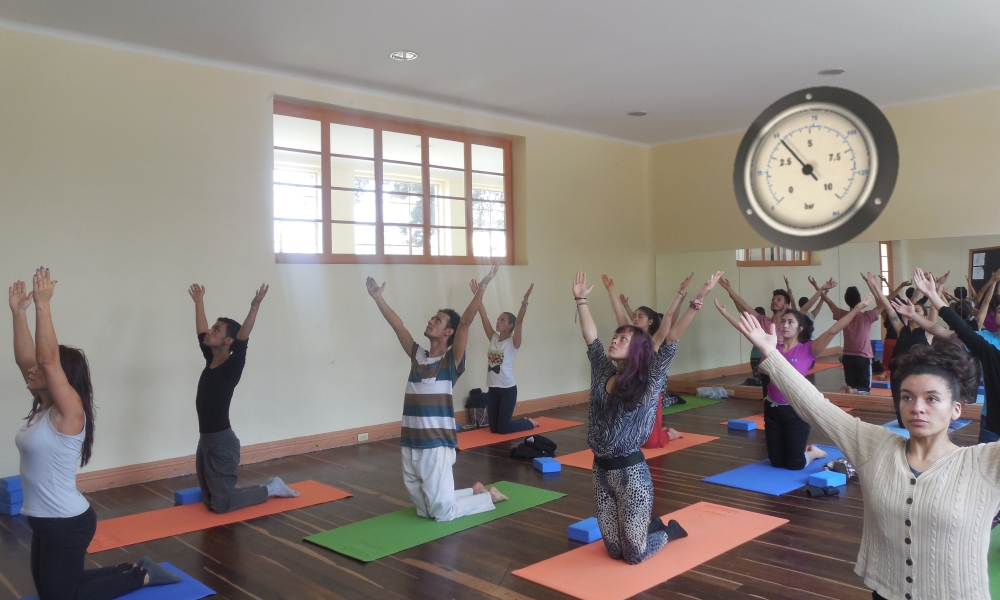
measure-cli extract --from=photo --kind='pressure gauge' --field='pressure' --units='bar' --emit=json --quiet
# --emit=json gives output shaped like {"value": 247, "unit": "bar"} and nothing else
{"value": 3.5, "unit": "bar"}
